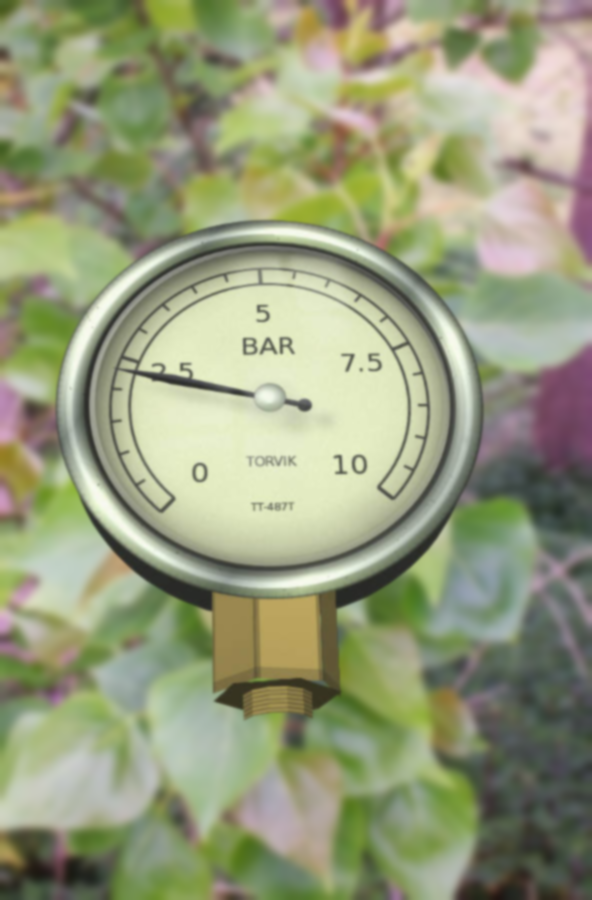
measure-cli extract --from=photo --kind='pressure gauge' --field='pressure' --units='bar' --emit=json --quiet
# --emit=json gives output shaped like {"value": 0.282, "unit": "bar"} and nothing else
{"value": 2.25, "unit": "bar"}
